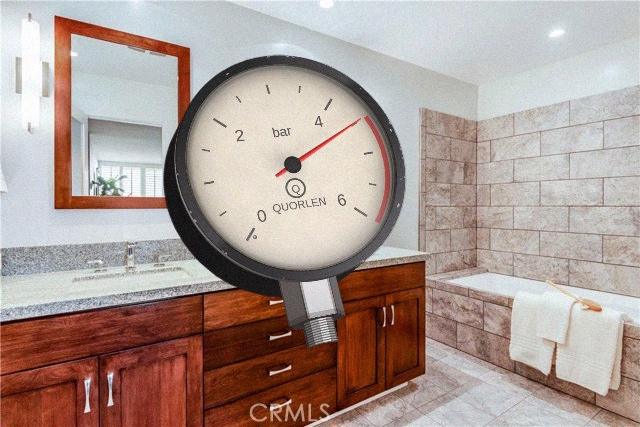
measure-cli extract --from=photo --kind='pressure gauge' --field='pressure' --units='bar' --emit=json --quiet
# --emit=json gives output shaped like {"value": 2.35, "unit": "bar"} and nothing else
{"value": 4.5, "unit": "bar"}
